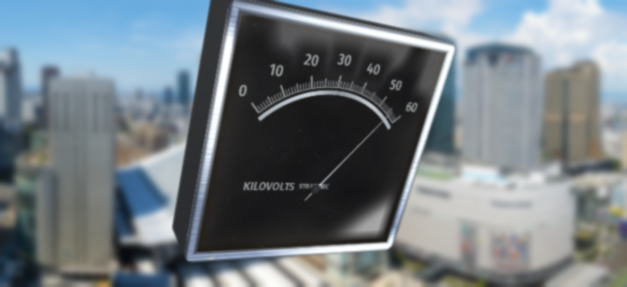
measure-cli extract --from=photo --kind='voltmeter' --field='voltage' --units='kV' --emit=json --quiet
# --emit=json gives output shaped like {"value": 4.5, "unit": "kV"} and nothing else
{"value": 55, "unit": "kV"}
